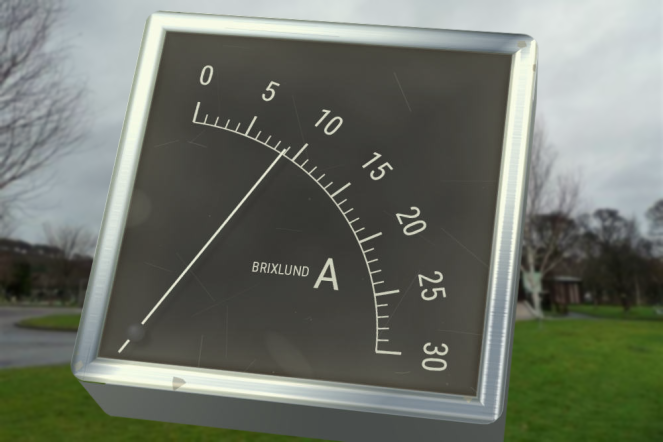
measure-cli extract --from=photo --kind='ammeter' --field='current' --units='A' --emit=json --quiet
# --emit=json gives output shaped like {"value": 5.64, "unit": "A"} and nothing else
{"value": 9, "unit": "A"}
